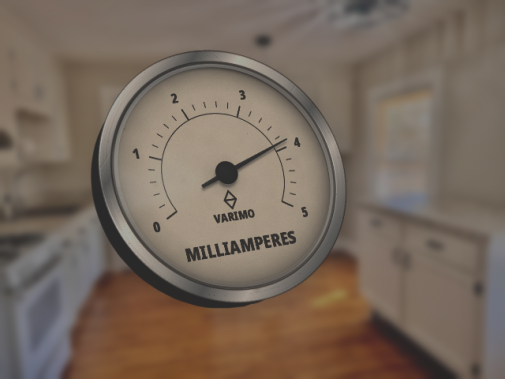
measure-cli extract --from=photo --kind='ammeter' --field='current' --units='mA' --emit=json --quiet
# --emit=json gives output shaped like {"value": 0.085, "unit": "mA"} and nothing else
{"value": 3.9, "unit": "mA"}
